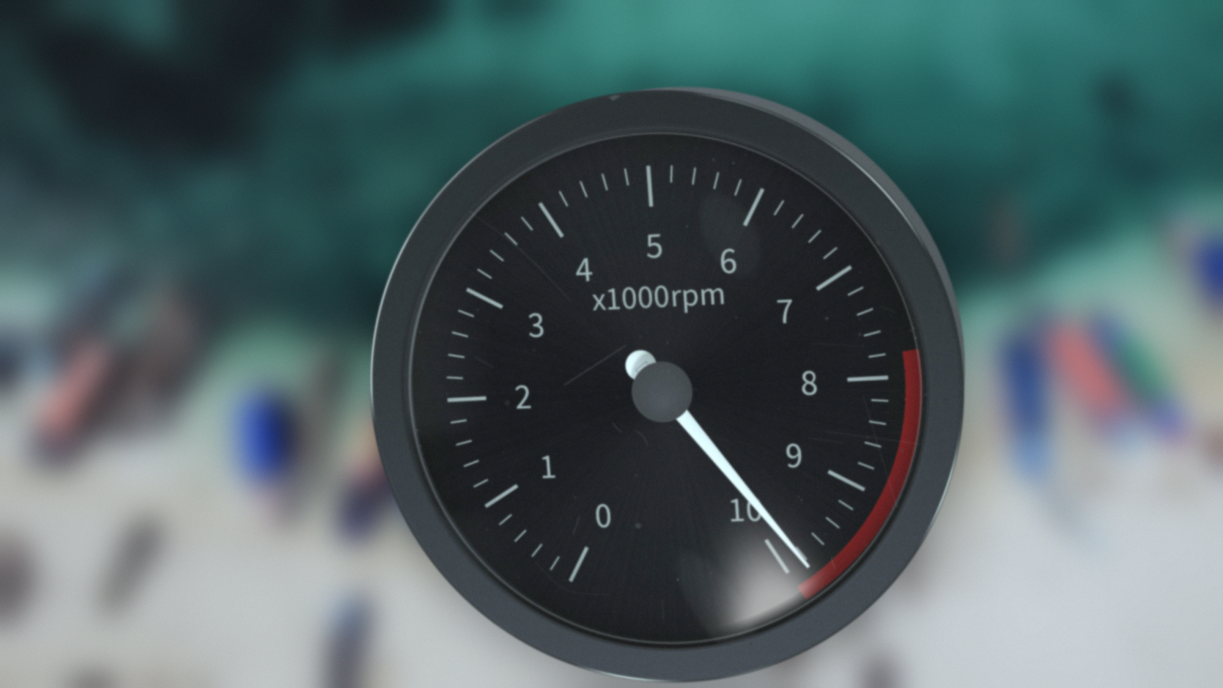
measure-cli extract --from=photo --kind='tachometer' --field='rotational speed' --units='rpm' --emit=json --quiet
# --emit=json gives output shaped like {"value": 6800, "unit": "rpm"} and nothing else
{"value": 9800, "unit": "rpm"}
